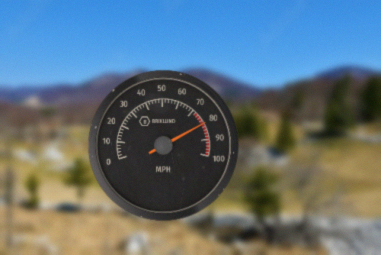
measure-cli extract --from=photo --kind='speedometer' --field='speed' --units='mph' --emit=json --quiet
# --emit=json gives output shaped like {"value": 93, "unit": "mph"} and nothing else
{"value": 80, "unit": "mph"}
